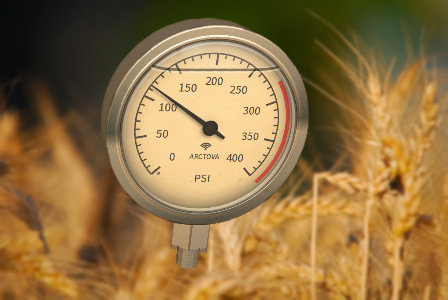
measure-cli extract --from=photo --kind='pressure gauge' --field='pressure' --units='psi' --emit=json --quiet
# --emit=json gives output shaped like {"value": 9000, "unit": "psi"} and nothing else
{"value": 115, "unit": "psi"}
